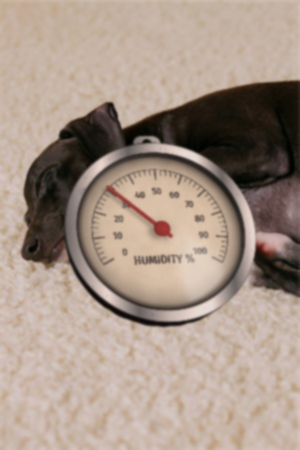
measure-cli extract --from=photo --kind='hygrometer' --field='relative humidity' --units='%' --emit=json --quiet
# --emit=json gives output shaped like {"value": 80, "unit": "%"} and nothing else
{"value": 30, "unit": "%"}
